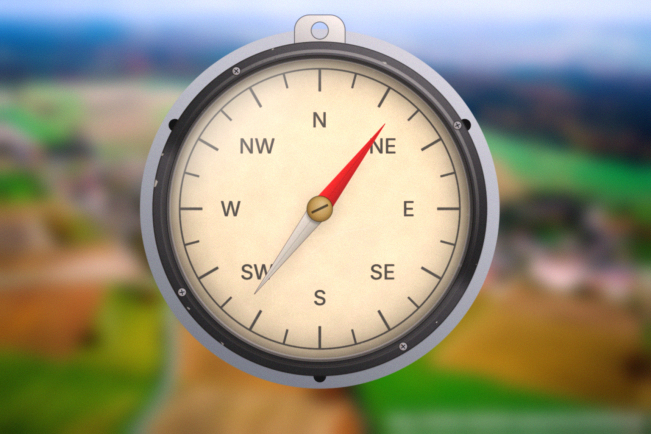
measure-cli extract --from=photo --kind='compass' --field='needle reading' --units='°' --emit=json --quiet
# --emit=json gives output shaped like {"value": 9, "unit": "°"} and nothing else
{"value": 37.5, "unit": "°"}
